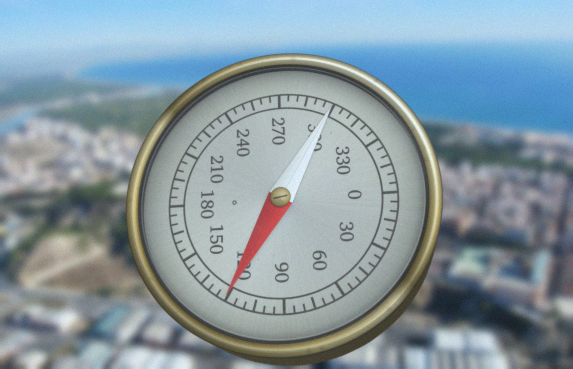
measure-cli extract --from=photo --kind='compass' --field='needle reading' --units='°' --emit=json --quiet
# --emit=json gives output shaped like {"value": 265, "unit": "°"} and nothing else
{"value": 120, "unit": "°"}
